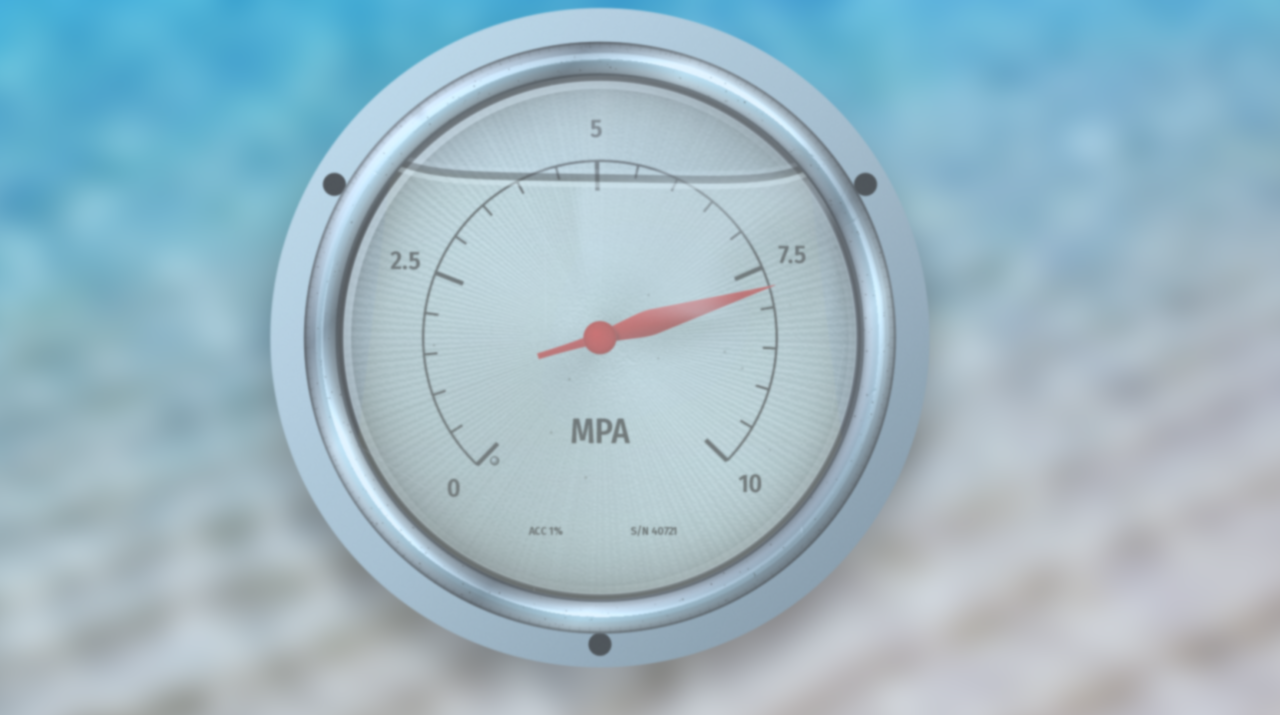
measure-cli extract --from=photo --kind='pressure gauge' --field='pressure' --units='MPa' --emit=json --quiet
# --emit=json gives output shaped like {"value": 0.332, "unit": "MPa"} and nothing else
{"value": 7.75, "unit": "MPa"}
